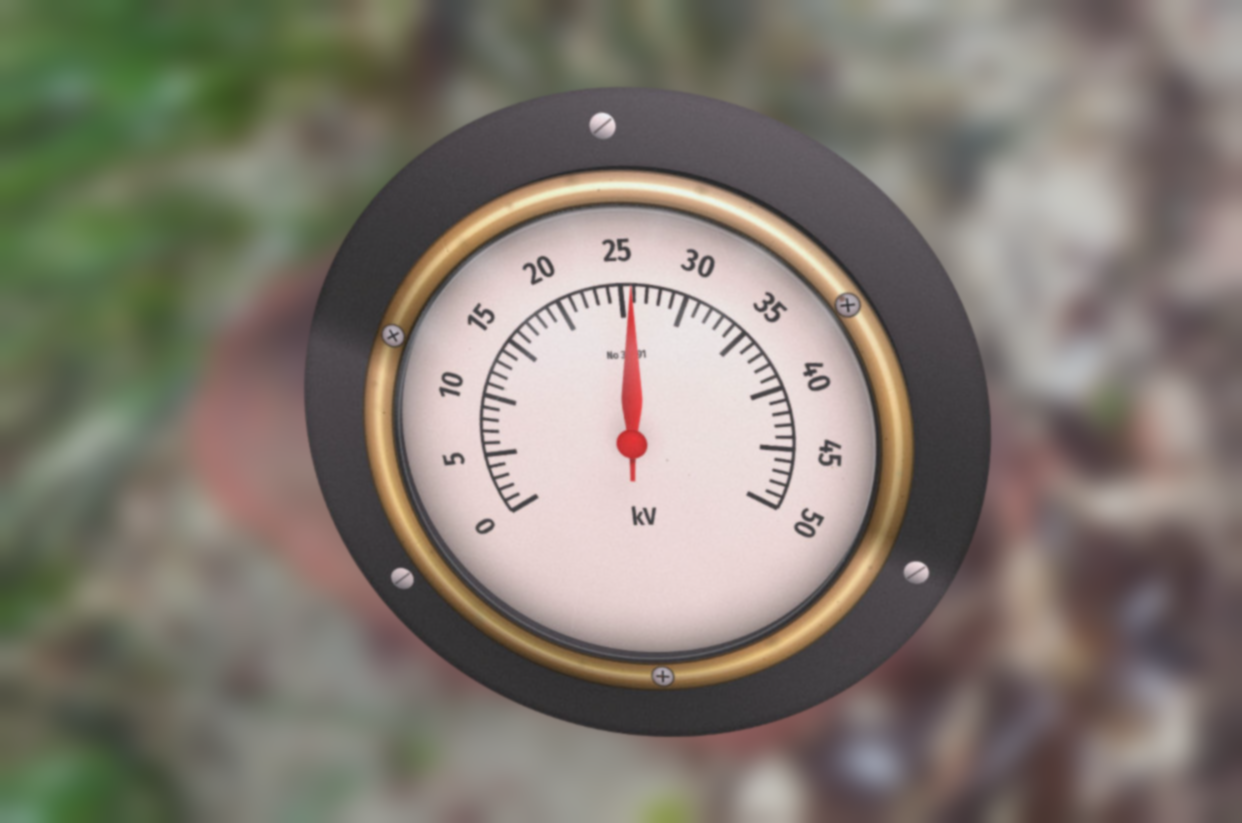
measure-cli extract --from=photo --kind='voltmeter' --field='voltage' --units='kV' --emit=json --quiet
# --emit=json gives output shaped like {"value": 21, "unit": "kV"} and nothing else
{"value": 26, "unit": "kV"}
